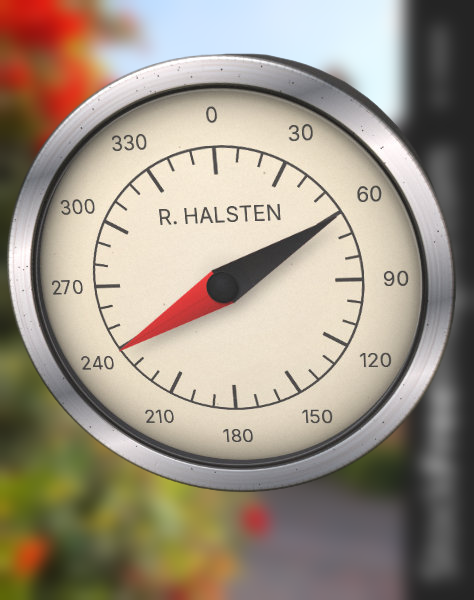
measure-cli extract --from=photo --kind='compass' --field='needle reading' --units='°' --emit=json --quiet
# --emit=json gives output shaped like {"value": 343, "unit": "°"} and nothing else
{"value": 240, "unit": "°"}
